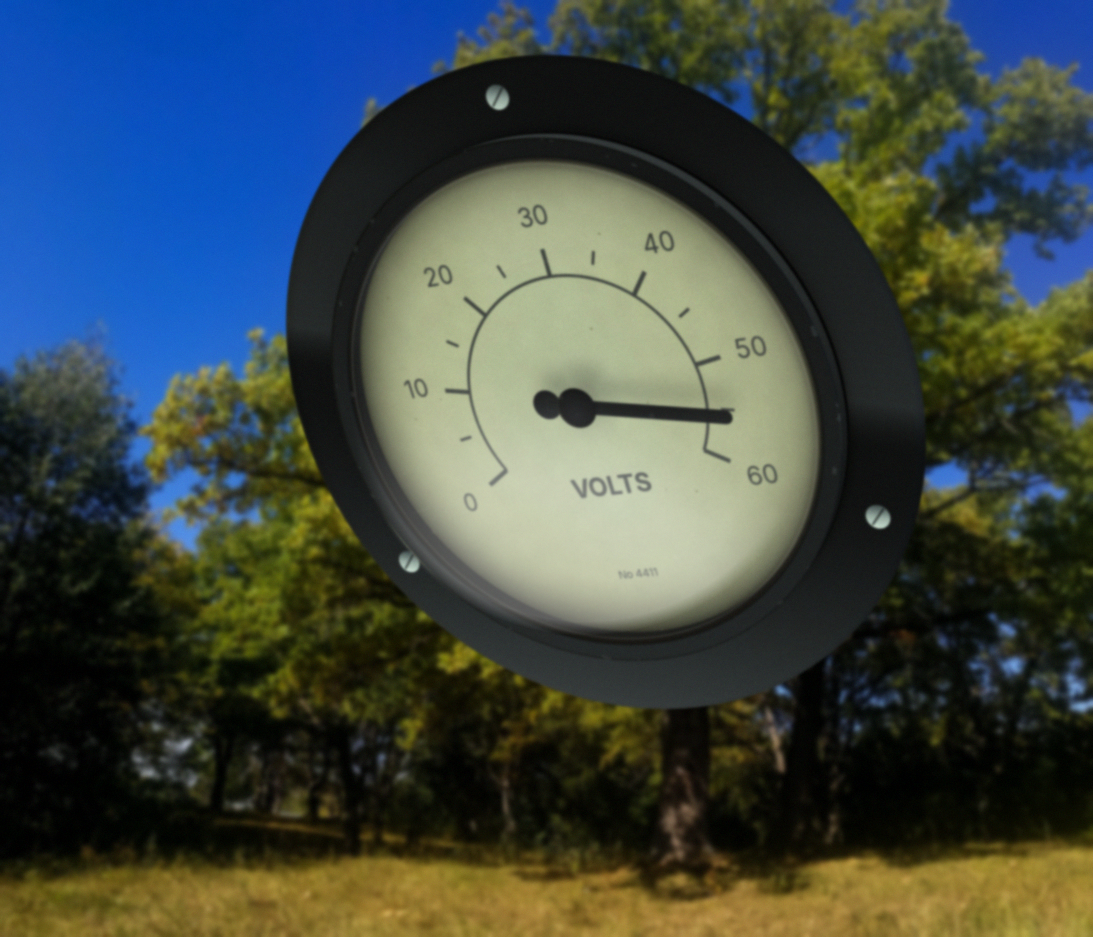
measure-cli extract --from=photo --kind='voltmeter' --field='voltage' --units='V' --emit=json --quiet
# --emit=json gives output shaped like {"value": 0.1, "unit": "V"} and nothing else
{"value": 55, "unit": "V"}
